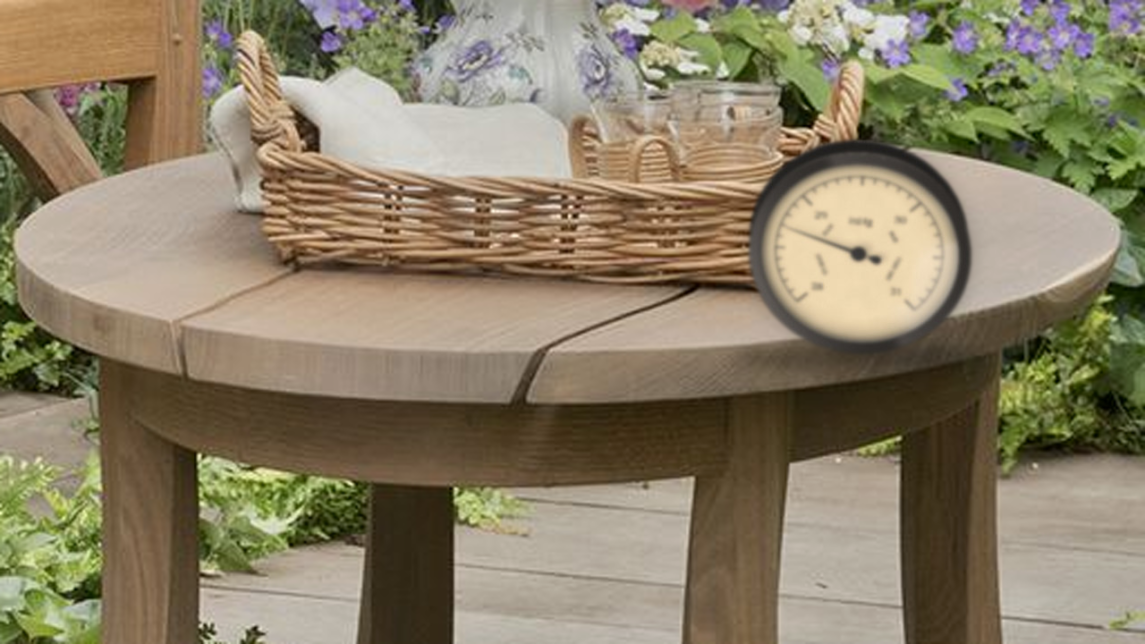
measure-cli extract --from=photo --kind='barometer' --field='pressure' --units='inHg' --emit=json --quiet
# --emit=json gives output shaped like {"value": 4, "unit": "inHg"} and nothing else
{"value": 28.7, "unit": "inHg"}
